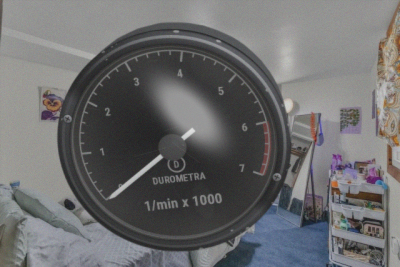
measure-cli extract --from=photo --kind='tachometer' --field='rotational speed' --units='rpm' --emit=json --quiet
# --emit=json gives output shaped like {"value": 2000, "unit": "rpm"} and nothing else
{"value": 0, "unit": "rpm"}
